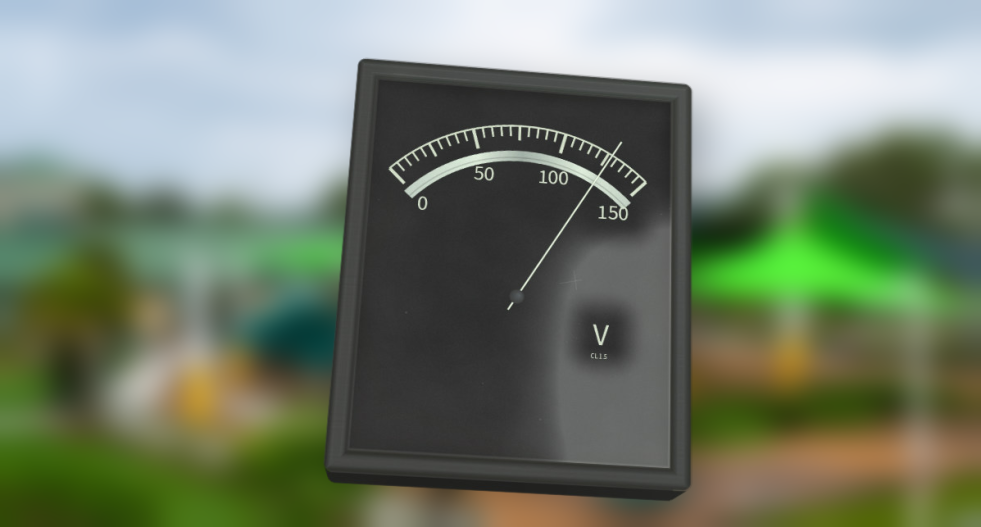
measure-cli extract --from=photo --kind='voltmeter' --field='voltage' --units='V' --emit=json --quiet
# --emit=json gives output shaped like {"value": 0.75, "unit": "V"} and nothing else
{"value": 127.5, "unit": "V"}
